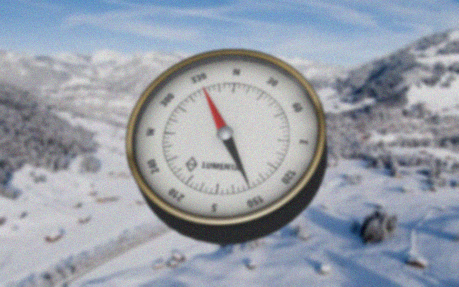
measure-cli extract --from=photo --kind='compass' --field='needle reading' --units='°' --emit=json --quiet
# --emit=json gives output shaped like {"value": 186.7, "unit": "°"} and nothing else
{"value": 330, "unit": "°"}
